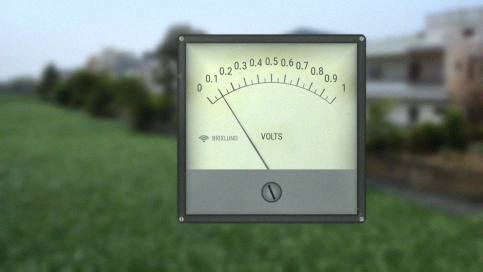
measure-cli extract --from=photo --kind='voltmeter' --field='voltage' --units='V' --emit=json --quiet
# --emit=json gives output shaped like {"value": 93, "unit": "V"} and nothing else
{"value": 0.1, "unit": "V"}
